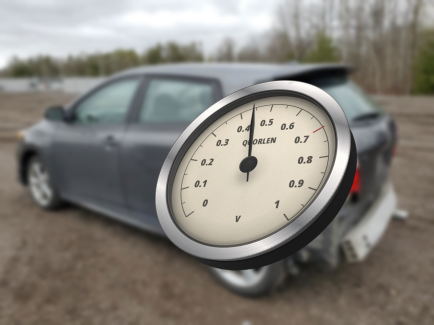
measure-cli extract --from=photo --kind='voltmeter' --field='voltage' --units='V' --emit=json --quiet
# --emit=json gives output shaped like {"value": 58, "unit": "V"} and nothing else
{"value": 0.45, "unit": "V"}
